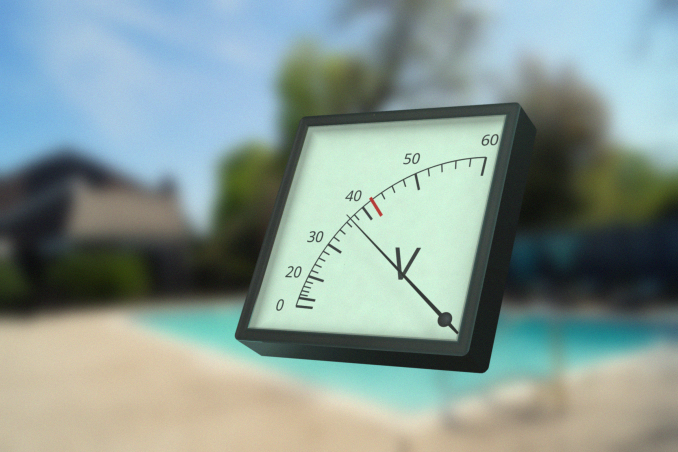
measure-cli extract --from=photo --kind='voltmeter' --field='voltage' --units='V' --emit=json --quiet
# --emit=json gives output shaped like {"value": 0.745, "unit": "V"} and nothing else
{"value": 37, "unit": "V"}
